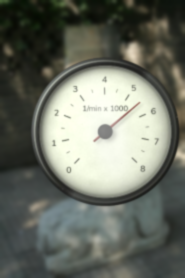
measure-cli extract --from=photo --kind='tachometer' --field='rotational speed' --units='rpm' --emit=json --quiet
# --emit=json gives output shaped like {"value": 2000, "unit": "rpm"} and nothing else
{"value": 5500, "unit": "rpm"}
